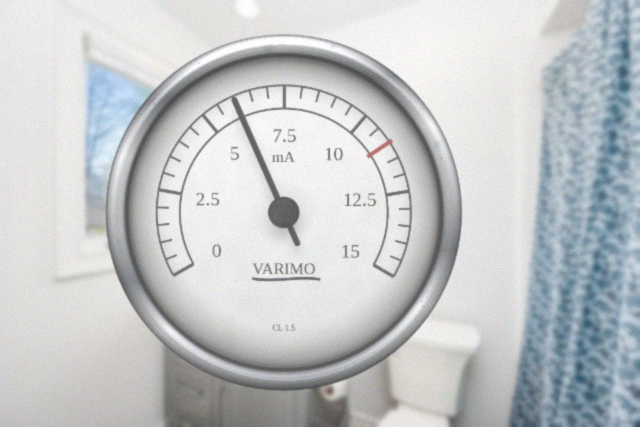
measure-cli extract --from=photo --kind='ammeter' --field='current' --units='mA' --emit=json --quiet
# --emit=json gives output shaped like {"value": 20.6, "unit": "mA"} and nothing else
{"value": 6, "unit": "mA"}
